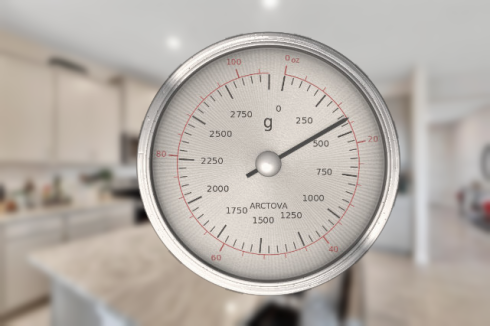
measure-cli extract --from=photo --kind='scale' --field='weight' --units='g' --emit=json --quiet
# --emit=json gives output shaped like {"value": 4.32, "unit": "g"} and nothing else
{"value": 425, "unit": "g"}
